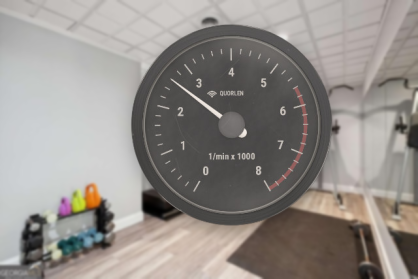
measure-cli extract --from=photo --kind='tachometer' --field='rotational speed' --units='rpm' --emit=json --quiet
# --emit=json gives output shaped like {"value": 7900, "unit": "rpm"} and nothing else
{"value": 2600, "unit": "rpm"}
